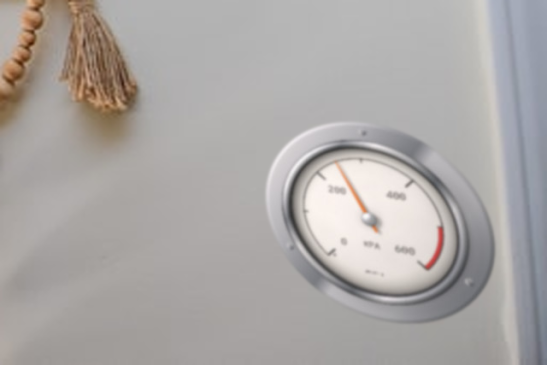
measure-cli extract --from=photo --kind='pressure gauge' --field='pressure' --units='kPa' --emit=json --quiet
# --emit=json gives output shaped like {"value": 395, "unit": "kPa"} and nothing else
{"value": 250, "unit": "kPa"}
